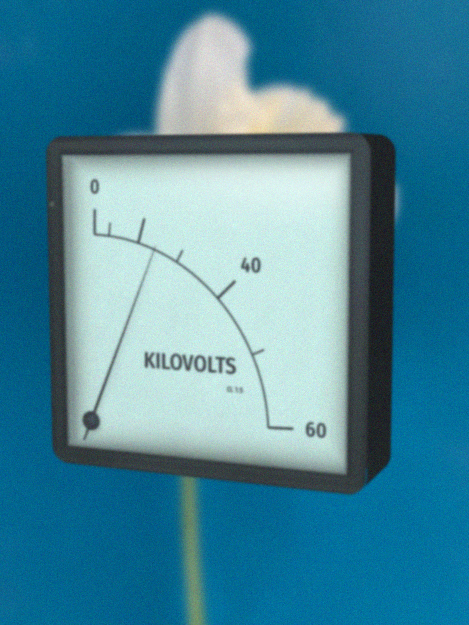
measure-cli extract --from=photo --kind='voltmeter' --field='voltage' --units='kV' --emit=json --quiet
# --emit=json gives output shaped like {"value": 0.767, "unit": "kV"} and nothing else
{"value": 25, "unit": "kV"}
